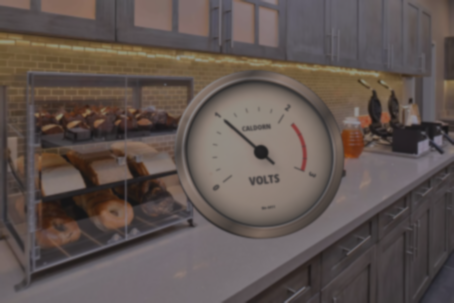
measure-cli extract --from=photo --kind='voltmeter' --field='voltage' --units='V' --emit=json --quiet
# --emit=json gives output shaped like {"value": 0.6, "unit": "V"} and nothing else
{"value": 1, "unit": "V"}
